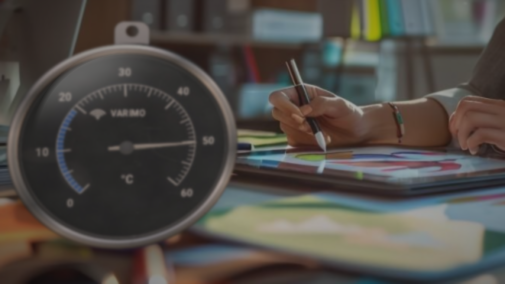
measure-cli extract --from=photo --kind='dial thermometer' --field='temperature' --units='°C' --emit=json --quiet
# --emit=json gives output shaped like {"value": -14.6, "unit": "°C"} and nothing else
{"value": 50, "unit": "°C"}
